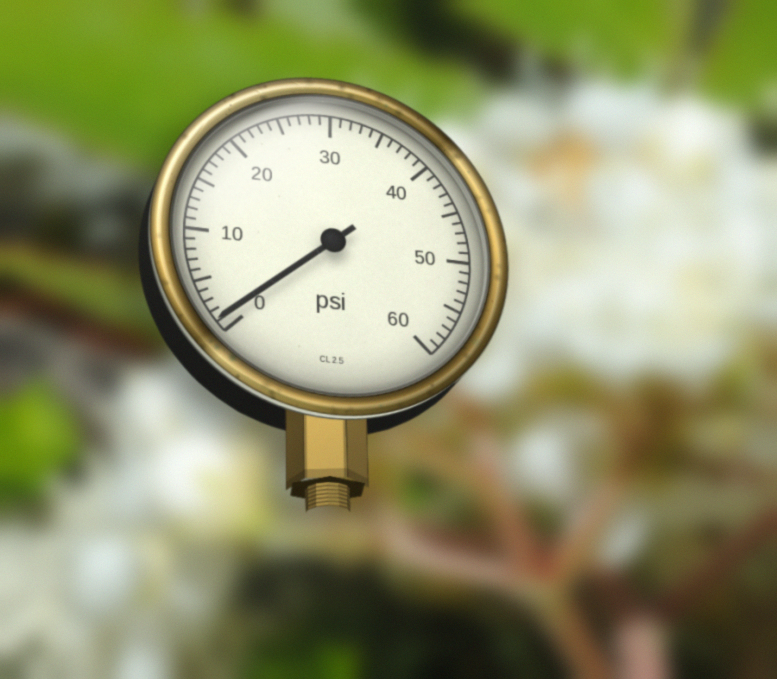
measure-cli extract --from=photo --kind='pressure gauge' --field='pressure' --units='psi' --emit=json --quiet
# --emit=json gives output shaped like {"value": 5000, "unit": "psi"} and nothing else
{"value": 1, "unit": "psi"}
